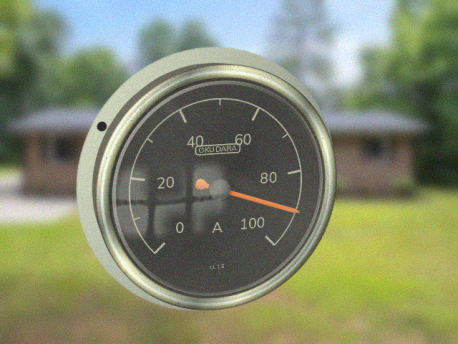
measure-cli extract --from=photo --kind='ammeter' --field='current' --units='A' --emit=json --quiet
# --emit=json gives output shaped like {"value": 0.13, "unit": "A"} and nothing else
{"value": 90, "unit": "A"}
